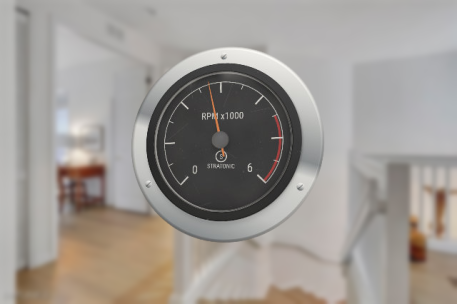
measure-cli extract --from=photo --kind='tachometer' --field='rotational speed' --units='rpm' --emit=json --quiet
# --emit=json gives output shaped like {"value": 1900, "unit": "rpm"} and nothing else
{"value": 2750, "unit": "rpm"}
